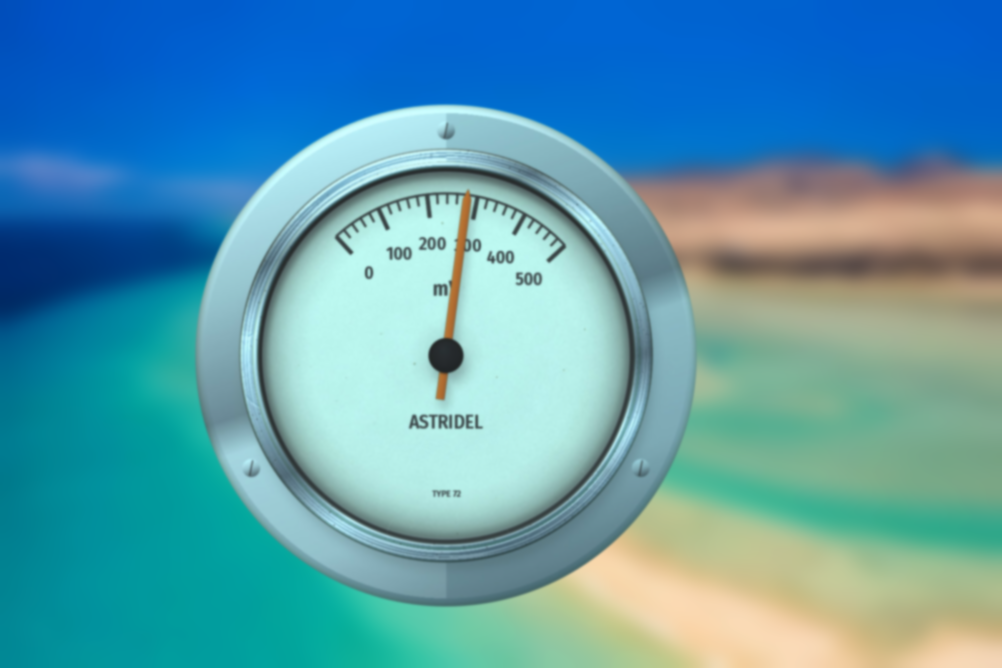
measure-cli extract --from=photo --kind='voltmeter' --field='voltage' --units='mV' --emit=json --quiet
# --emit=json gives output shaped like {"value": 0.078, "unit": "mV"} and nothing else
{"value": 280, "unit": "mV"}
